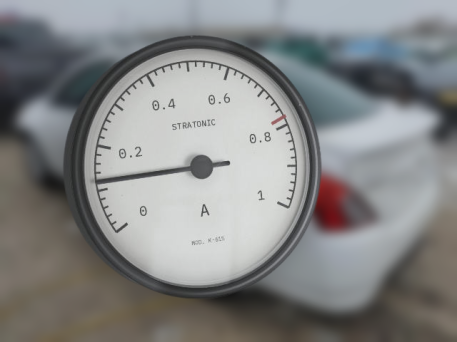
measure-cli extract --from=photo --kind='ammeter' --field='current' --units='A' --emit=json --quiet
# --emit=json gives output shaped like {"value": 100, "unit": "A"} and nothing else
{"value": 0.12, "unit": "A"}
